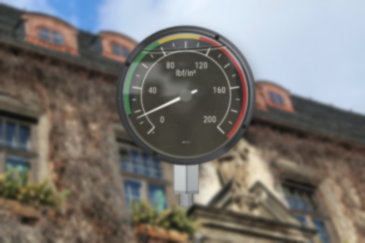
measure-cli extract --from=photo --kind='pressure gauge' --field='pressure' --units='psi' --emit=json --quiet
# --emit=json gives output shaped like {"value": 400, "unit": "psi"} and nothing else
{"value": 15, "unit": "psi"}
